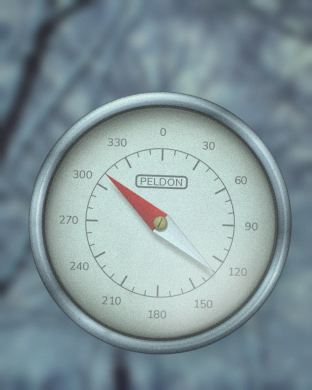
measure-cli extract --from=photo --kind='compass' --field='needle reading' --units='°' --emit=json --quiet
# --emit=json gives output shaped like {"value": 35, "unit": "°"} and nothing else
{"value": 310, "unit": "°"}
